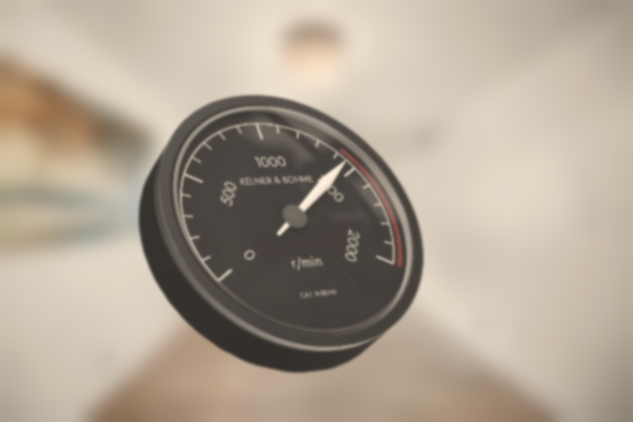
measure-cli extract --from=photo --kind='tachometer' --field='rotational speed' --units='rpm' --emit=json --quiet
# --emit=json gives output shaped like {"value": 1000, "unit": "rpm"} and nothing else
{"value": 1450, "unit": "rpm"}
